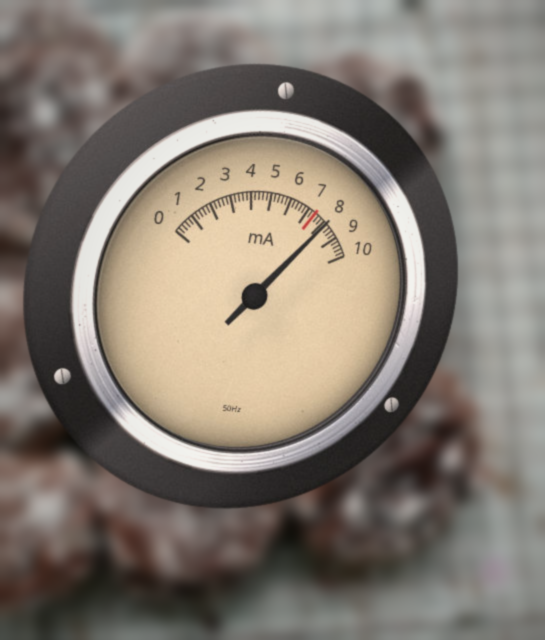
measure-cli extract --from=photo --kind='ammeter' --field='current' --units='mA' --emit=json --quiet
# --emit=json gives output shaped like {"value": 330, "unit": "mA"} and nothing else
{"value": 8, "unit": "mA"}
